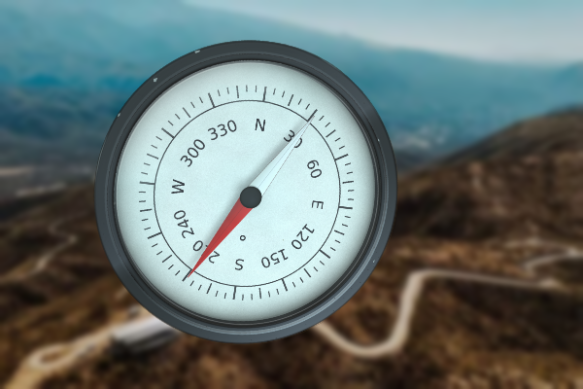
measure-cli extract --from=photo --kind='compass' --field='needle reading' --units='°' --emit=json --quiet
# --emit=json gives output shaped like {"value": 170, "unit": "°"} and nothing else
{"value": 210, "unit": "°"}
